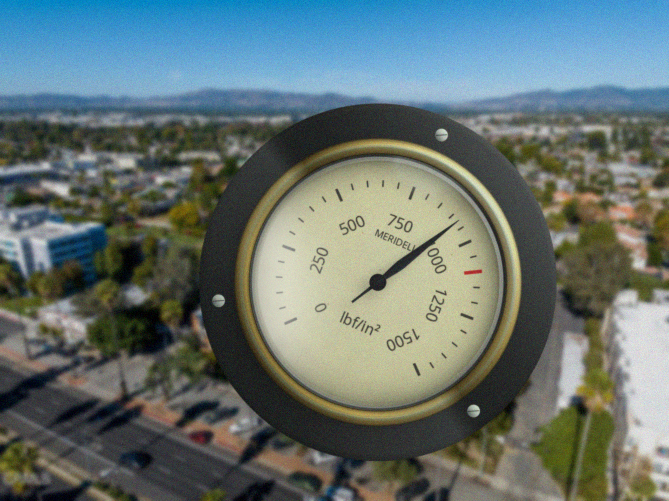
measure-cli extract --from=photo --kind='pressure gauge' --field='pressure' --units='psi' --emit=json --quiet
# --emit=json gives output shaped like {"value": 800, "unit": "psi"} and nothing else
{"value": 925, "unit": "psi"}
